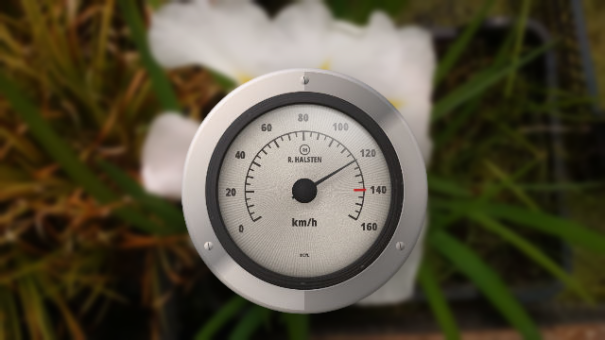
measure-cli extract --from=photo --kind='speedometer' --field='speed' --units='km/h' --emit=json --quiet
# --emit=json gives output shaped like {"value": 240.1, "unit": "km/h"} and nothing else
{"value": 120, "unit": "km/h"}
